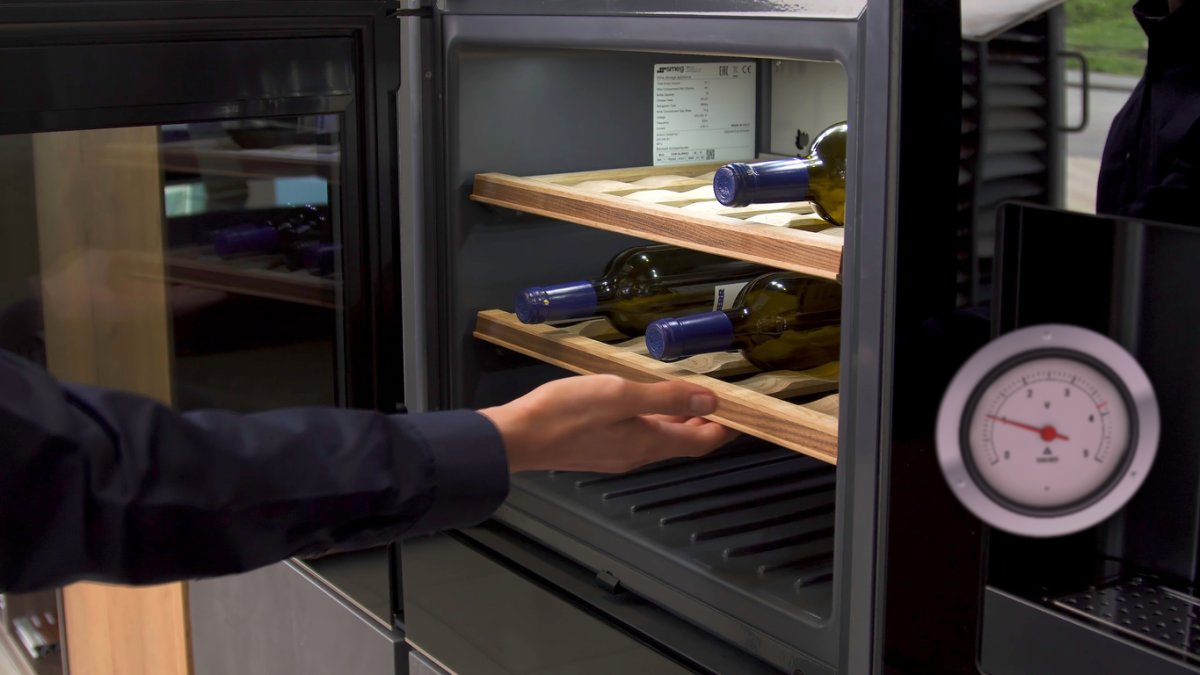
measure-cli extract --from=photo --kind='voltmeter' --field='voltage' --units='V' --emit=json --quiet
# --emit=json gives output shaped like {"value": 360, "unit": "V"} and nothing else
{"value": 1, "unit": "V"}
